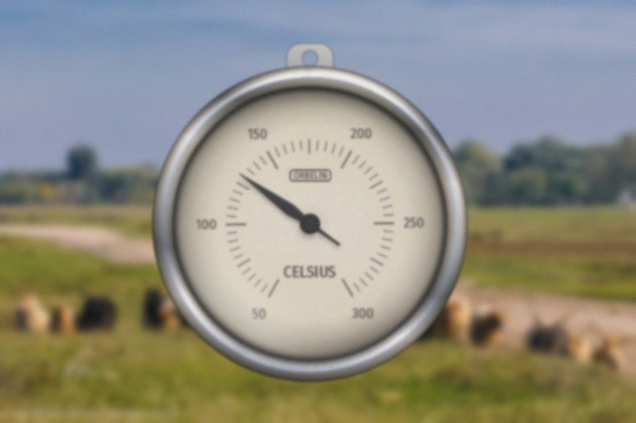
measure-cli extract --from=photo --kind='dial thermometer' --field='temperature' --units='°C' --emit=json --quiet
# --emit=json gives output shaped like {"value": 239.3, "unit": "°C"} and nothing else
{"value": 130, "unit": "°C"}
